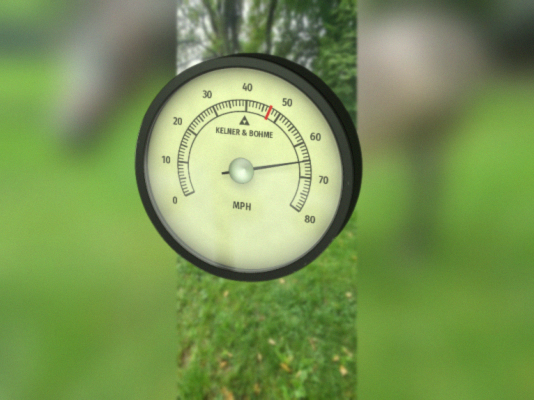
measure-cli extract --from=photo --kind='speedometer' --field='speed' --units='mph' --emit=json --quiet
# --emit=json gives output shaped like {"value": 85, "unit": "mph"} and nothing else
{"value": 65, "unit": "mph"}
